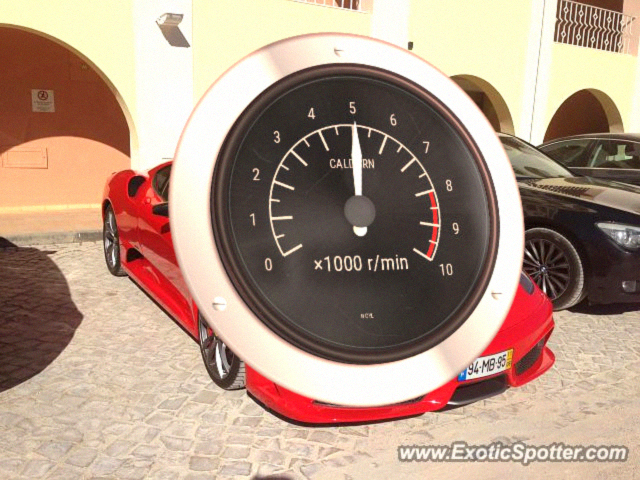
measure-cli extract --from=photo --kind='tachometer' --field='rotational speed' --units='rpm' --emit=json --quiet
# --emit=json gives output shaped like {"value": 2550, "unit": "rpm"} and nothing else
{"value": 5000, "unit": "rpm"}
